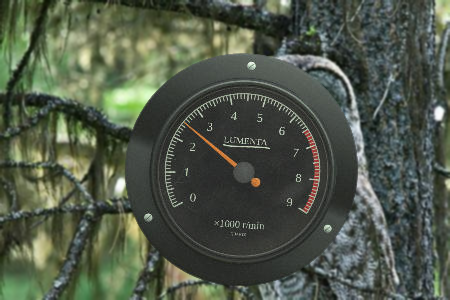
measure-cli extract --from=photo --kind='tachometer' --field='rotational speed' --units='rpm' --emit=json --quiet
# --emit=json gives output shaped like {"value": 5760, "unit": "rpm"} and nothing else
{"value": 2500, "unit": "rpm"}
